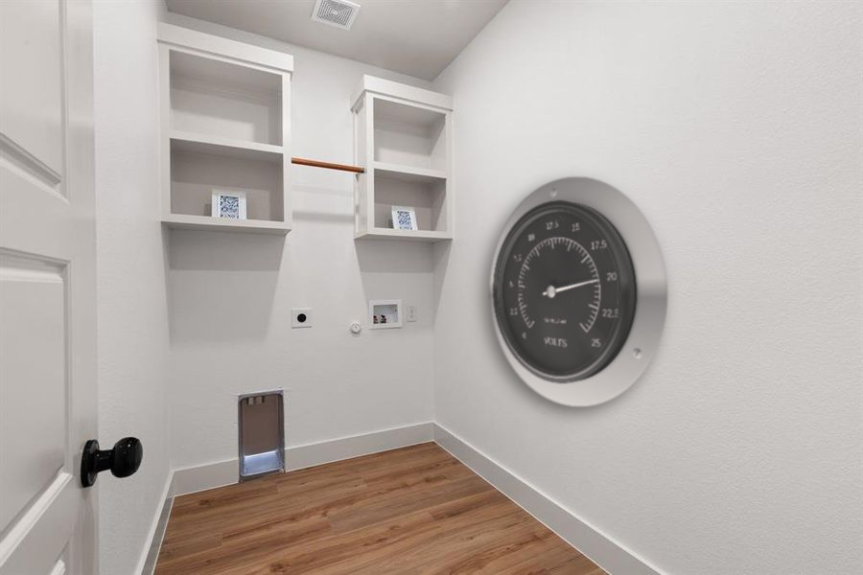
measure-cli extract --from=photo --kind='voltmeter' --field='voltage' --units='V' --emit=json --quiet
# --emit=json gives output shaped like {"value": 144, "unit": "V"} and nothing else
{"value": 20, "unit": "V"}
